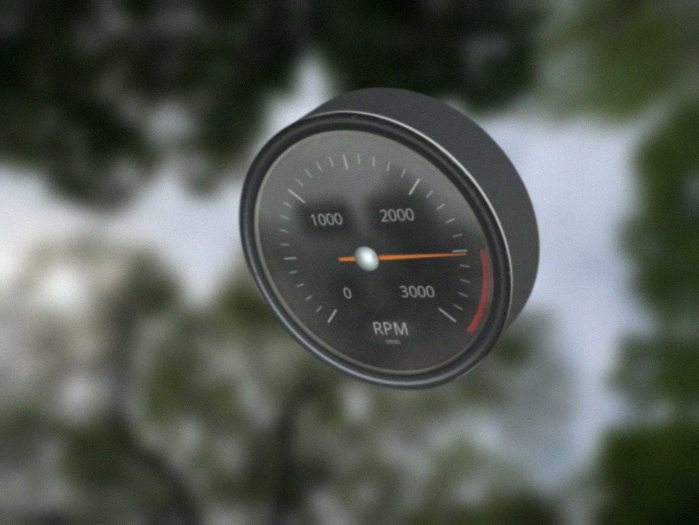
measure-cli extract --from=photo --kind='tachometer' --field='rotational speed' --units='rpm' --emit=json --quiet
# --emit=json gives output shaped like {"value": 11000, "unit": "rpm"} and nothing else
{"value": 2500, "unit": "rpm"}
